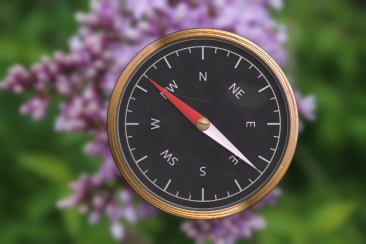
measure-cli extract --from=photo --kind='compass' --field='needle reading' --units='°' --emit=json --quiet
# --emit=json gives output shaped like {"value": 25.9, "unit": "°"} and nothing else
{"value": 310, "unit": "°"}
